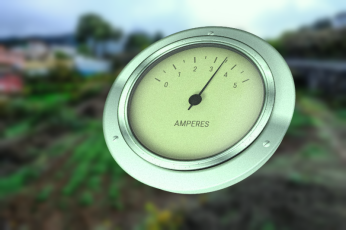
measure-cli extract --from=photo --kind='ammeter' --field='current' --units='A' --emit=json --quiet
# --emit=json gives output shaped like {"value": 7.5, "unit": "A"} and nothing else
{"value": 3.5, "unit": "A"}
